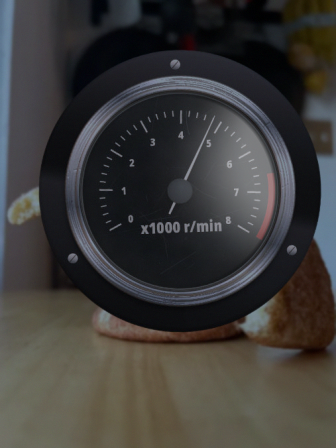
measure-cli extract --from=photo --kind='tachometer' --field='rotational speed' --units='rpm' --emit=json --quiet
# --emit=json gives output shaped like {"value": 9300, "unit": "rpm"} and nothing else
{"value": 4800, "unit": "rpm"}
